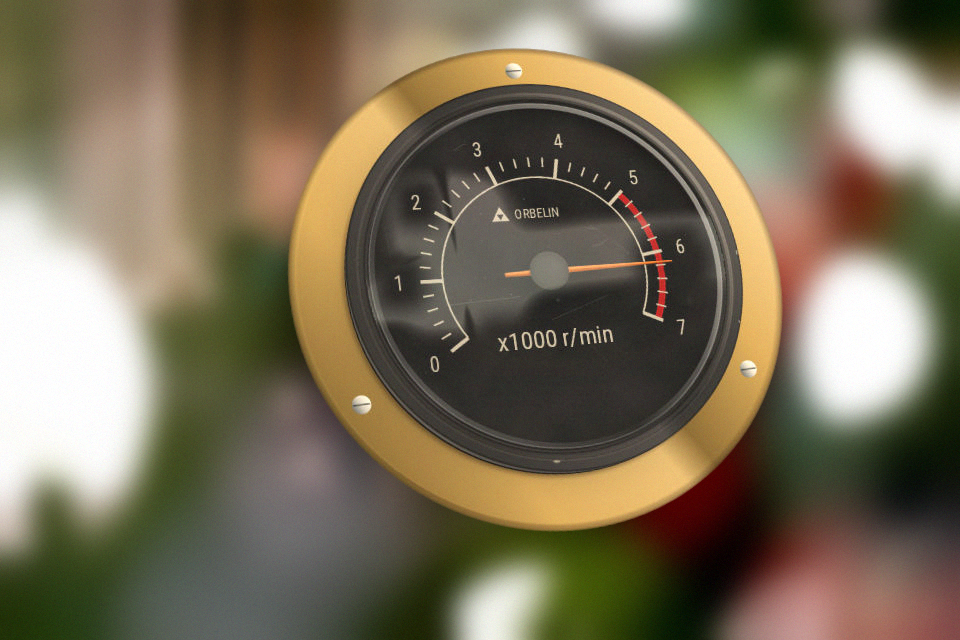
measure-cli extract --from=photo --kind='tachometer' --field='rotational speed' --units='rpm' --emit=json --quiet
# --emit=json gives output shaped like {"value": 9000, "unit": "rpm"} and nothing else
{"value": 6200, "unit": "rpm"}
